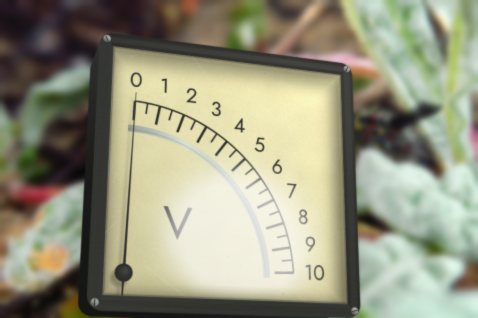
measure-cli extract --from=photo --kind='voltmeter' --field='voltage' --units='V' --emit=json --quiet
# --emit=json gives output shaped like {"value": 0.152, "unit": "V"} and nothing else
{"value": 0, "unit": "V"}
